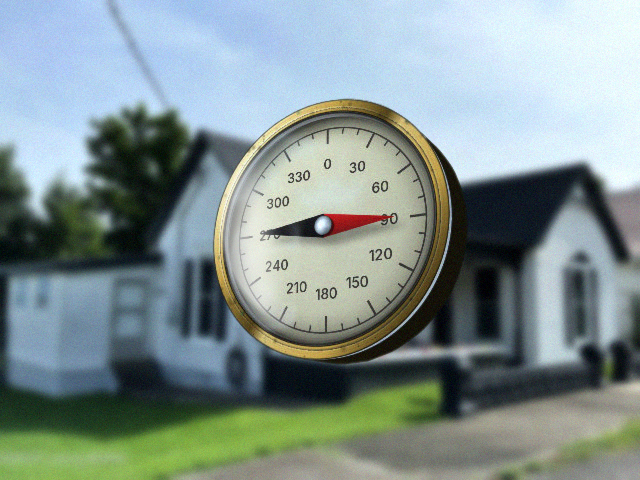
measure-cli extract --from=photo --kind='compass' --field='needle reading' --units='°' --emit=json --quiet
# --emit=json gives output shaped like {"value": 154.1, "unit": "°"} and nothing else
{"value": 90, "unit": "°"}
